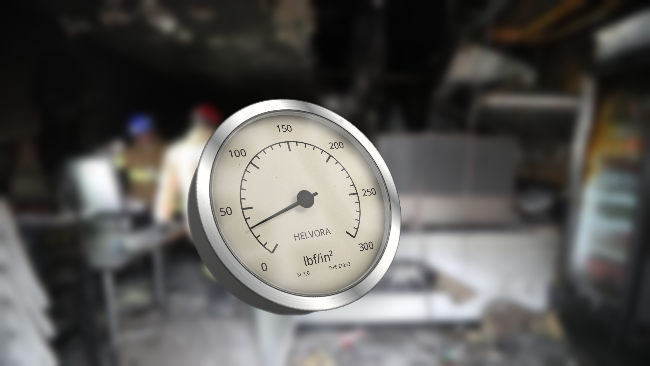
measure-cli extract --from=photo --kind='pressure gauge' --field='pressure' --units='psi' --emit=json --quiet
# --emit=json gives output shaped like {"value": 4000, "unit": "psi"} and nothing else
{"value": 30, "unit": "psi"}
